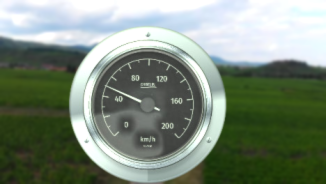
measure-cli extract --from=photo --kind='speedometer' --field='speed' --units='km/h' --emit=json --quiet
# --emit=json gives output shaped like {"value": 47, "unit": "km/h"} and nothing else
{"value": 50, "unit": "km/h"}
